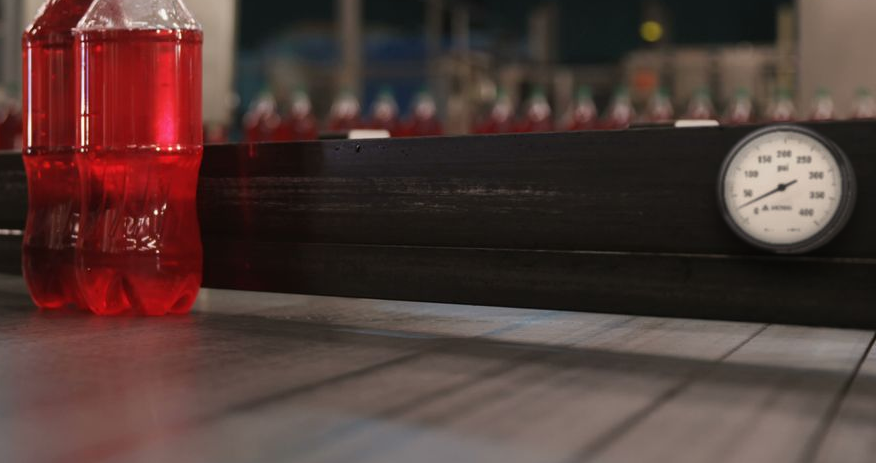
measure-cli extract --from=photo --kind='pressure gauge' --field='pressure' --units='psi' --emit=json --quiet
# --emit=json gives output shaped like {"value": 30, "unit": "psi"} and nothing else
{"value": 25, "unit": "psi"}
